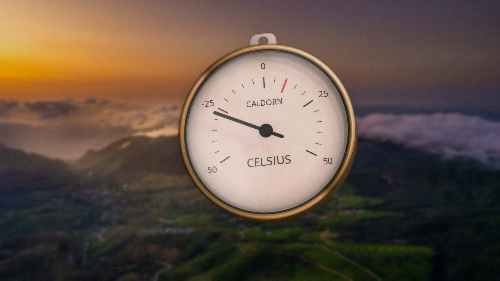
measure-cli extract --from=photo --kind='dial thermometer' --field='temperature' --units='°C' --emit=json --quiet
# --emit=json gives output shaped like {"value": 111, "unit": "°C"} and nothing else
{"value": -27.5, "unit": "°C"}
